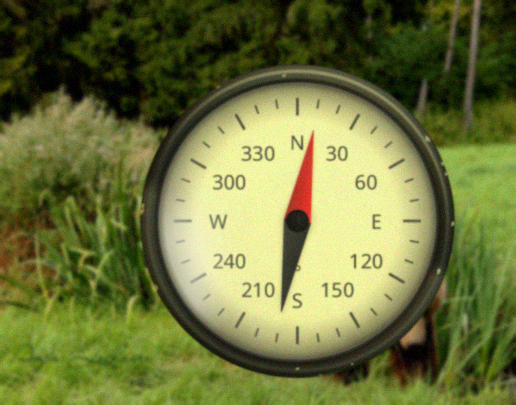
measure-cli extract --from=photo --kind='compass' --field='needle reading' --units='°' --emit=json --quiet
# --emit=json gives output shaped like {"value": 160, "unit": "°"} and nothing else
{"value": 10, "unit": "°"}
